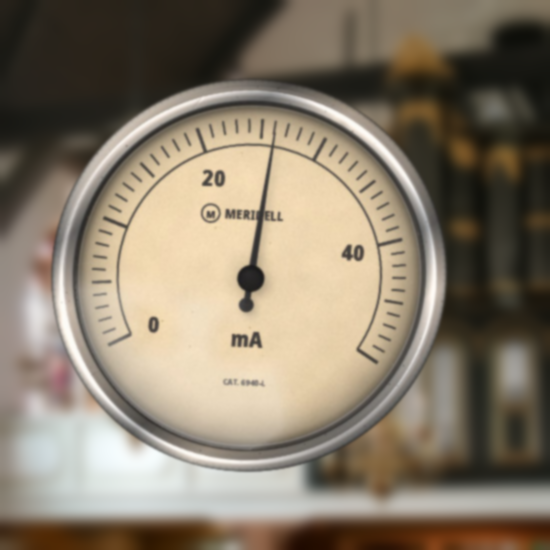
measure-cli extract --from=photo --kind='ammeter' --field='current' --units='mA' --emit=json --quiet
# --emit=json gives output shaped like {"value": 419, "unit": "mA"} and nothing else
{"value": 26, "unit": "mA"}
